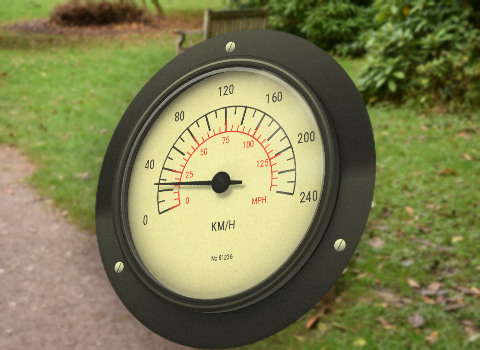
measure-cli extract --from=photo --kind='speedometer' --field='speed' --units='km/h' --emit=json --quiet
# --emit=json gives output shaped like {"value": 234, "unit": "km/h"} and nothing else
{"value": 25, "unit": "km/h"}
